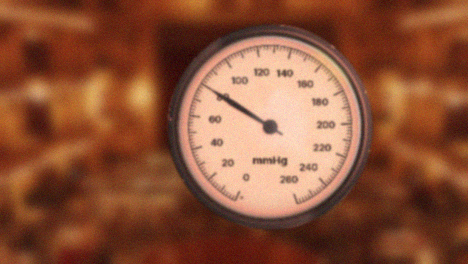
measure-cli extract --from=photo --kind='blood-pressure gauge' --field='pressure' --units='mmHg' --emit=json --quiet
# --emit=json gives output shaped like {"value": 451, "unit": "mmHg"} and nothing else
{"value": 80, "unit": "mmHg"}
